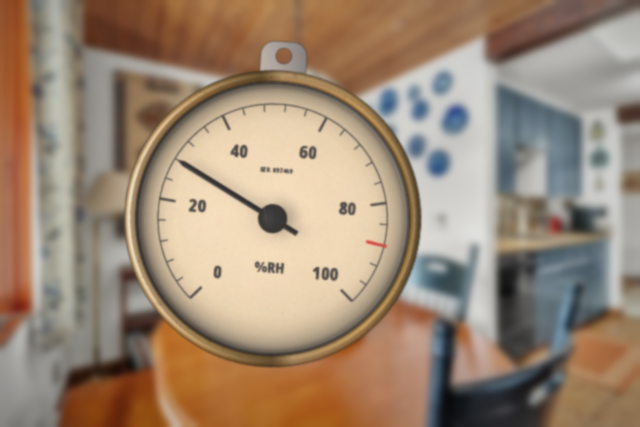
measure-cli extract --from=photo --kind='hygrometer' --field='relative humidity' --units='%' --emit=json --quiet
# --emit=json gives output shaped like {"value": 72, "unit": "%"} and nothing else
{"value": 28, "unit": "%"}
